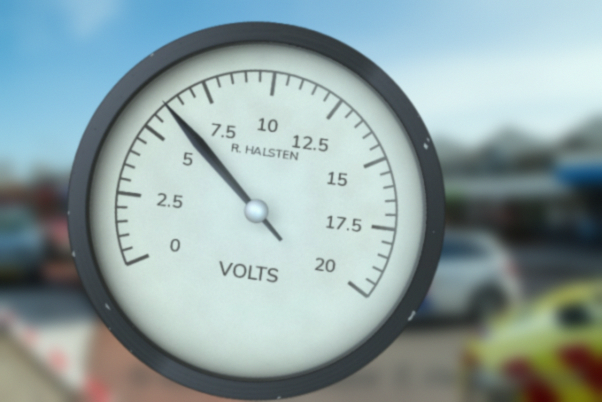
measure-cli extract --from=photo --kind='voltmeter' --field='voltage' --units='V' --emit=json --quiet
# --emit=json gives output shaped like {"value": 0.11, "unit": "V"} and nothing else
{"value": 6, "unit": "V"}
